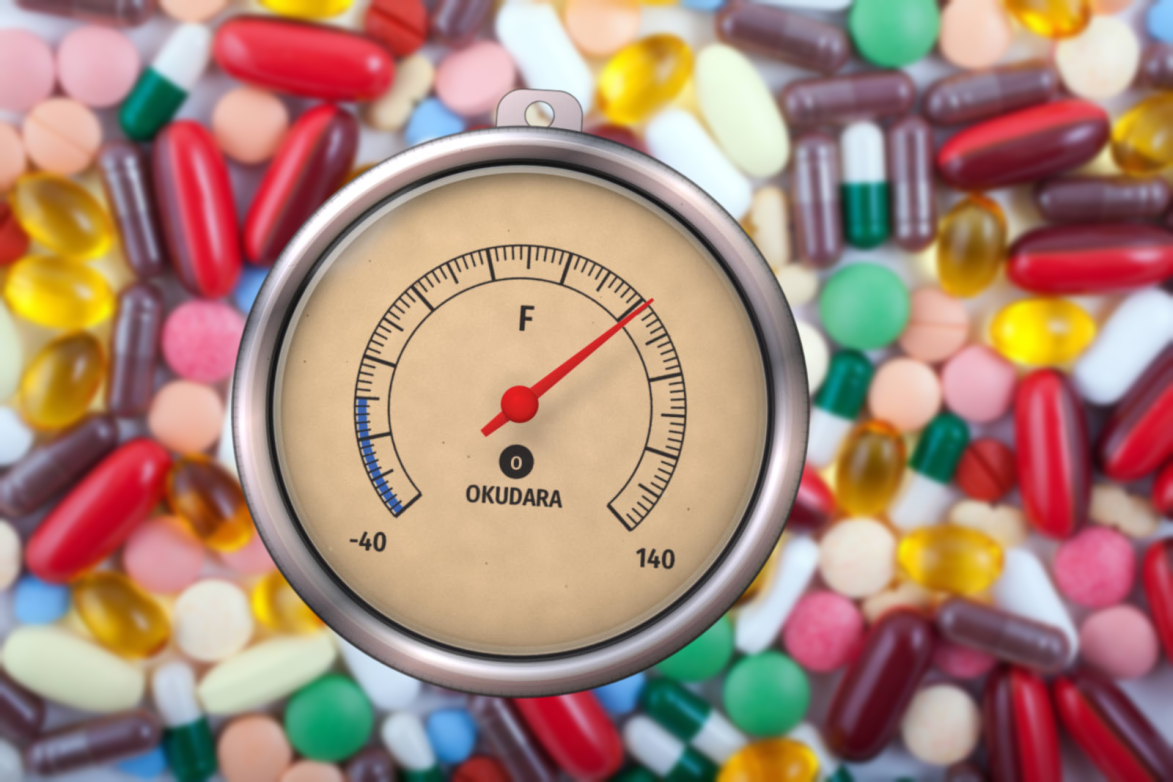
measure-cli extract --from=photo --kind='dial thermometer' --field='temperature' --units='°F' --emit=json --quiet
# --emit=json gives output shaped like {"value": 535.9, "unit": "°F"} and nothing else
{"value": 82, "unit": "°F"}
